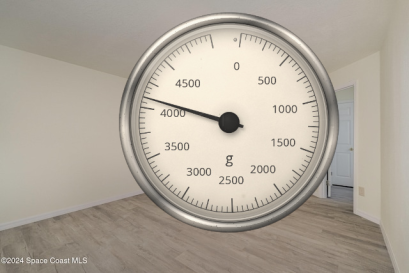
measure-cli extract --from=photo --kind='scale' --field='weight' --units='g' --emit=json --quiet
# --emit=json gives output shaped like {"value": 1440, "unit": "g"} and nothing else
{"value": 4100, "unit": "g"}
